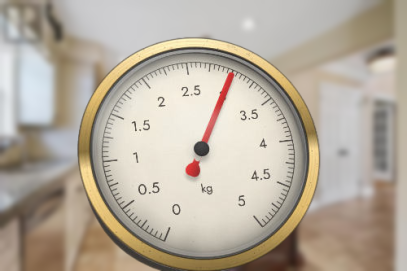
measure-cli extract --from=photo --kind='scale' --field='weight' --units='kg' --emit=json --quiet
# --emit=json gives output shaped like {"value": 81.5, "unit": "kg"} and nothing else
{"value": 3, "unit": "kg"}
